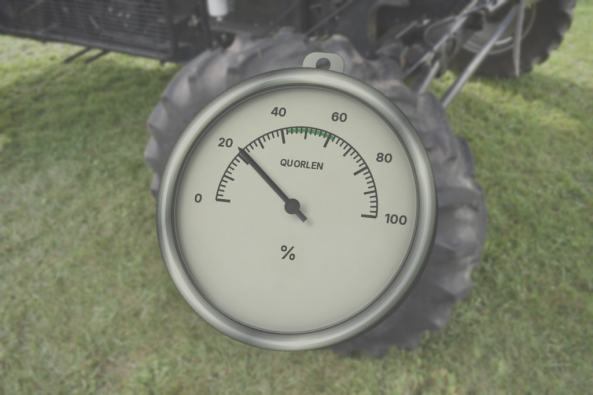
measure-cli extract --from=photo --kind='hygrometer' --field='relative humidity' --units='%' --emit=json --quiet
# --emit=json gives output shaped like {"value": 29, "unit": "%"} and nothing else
{"value": 22, "unit": "%"}
